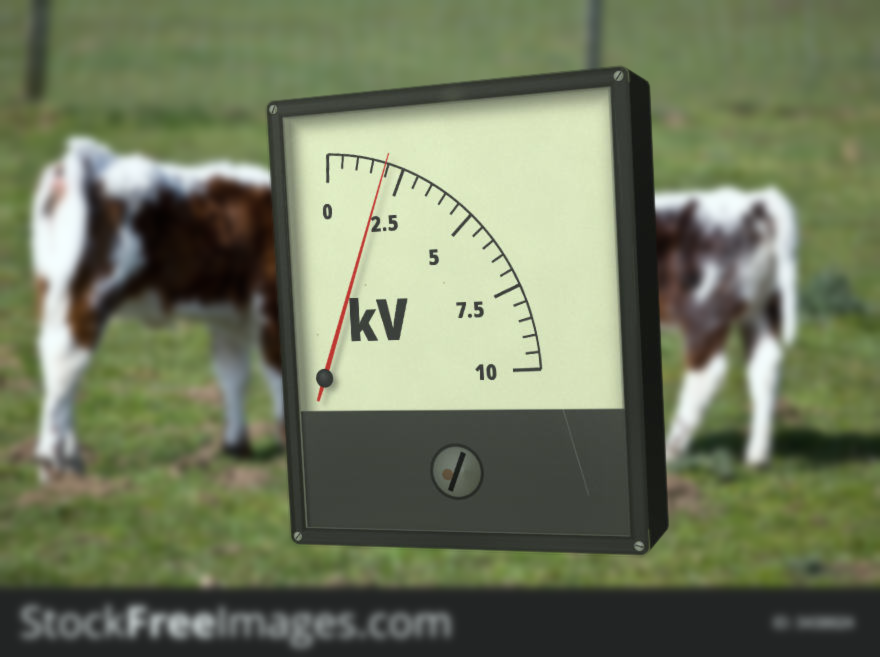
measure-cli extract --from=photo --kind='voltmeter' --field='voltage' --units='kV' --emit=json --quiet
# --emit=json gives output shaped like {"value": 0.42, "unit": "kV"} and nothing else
{"value": 2, "unit": "kV"}
